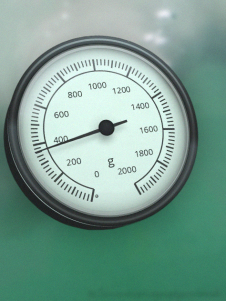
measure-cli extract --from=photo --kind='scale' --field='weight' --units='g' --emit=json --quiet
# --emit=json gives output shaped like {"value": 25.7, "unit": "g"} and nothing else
{"value": 360, "unit": "g"}
